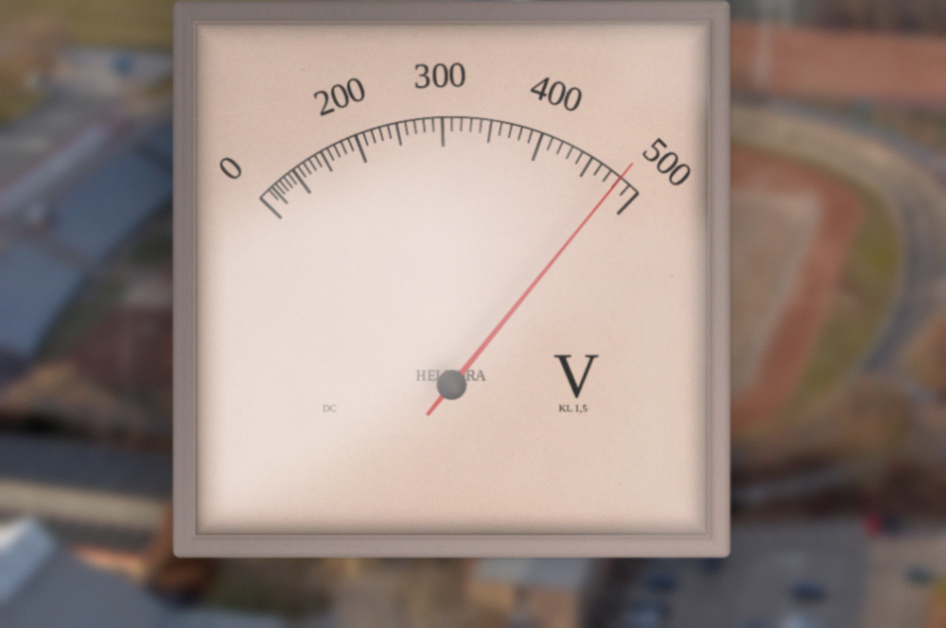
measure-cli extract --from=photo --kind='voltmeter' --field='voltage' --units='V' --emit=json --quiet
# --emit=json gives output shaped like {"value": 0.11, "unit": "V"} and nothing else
{"value": 480, "unit": "V"}
